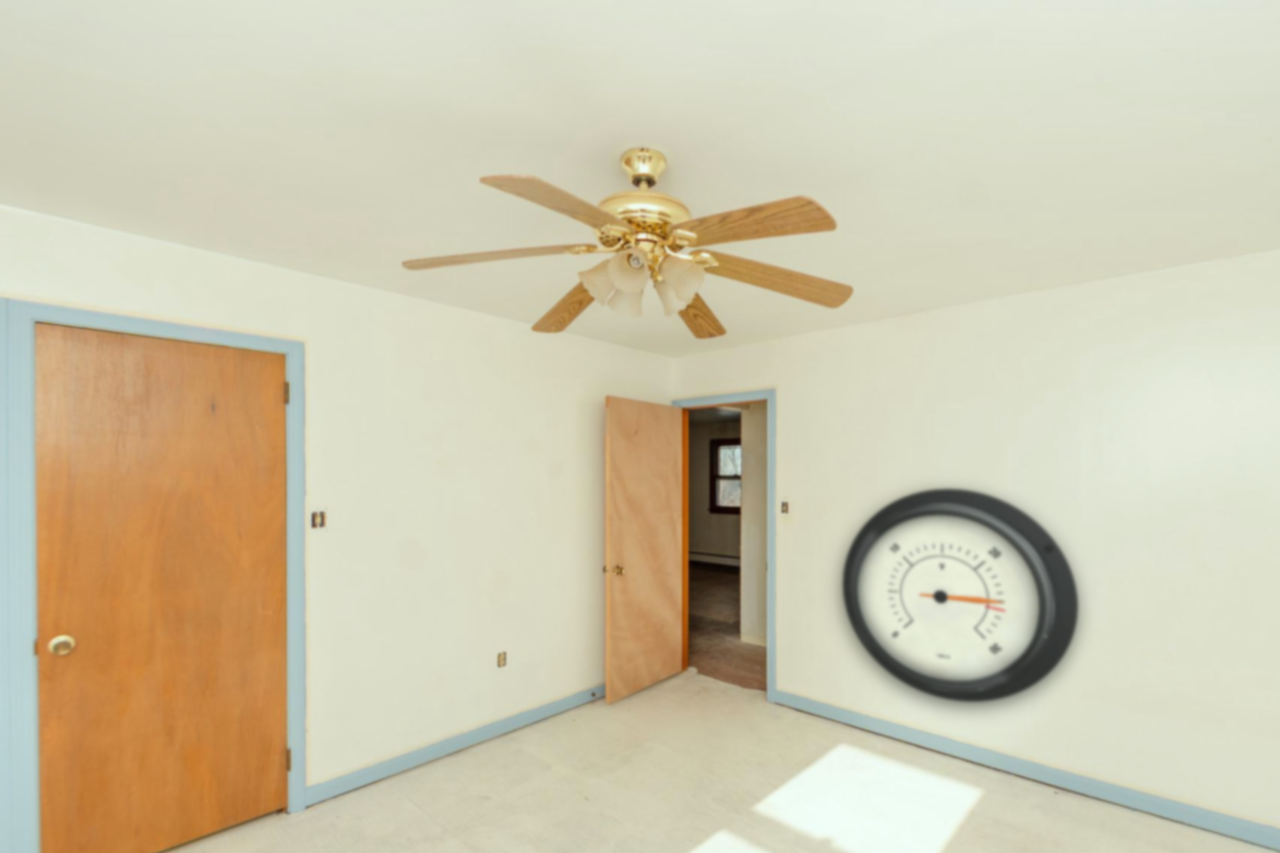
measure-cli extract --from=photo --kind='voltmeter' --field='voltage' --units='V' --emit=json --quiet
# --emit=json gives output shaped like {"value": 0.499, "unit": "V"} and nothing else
{"value": 25, "unit": "V"}
